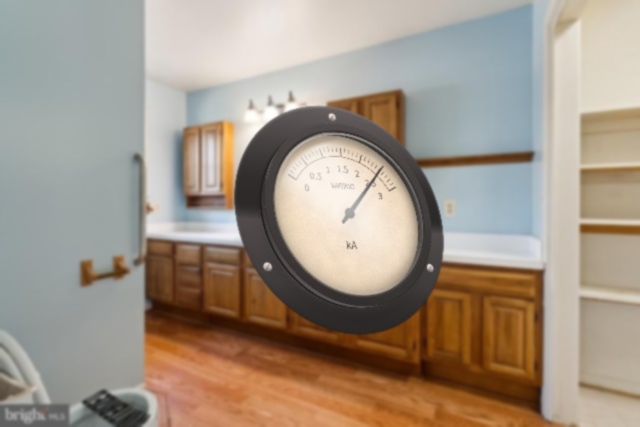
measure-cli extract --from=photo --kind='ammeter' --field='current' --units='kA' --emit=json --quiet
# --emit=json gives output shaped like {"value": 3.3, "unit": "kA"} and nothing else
{"value": 2.5, "unit": "kA"}
